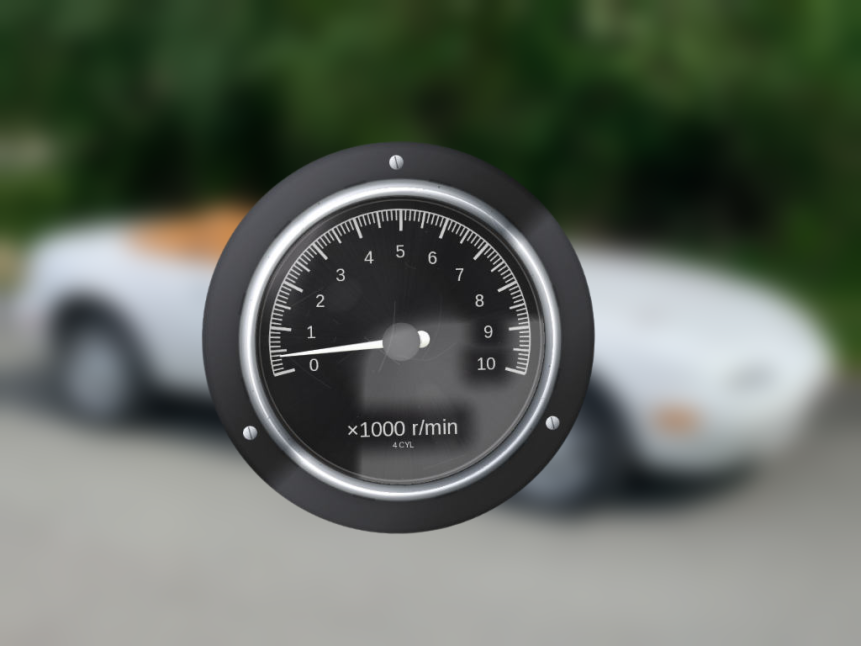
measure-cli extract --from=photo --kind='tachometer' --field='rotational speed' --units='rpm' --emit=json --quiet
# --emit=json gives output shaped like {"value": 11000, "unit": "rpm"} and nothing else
{"value": 400, "unit": "rpm"}
